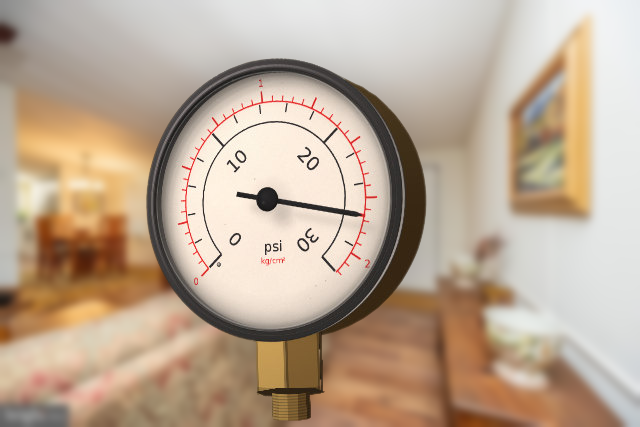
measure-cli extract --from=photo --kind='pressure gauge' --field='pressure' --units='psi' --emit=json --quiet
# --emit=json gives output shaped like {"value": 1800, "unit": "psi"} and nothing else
{"value": 26, "unit": "psi"}
